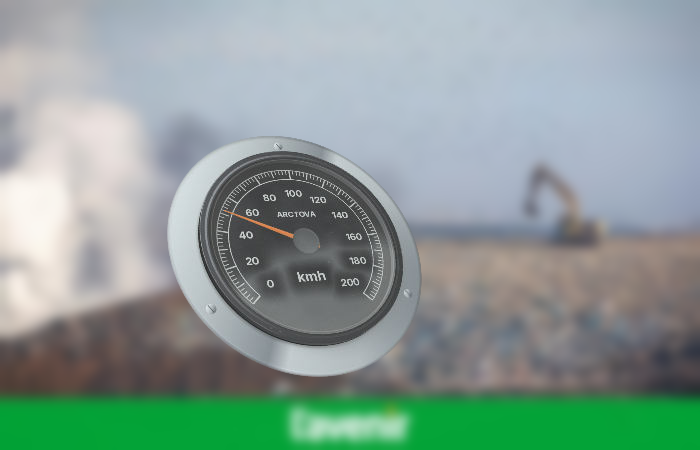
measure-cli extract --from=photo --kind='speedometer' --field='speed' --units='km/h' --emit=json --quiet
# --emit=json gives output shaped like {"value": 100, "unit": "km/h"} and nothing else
{"value": 50, "unit": "km/h"}
